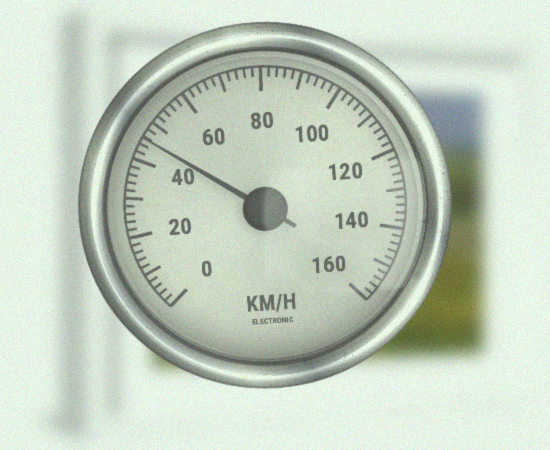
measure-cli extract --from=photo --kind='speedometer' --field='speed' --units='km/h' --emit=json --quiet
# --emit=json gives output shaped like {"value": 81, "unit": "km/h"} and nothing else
{"value": 46, "unit": "km/h"}
